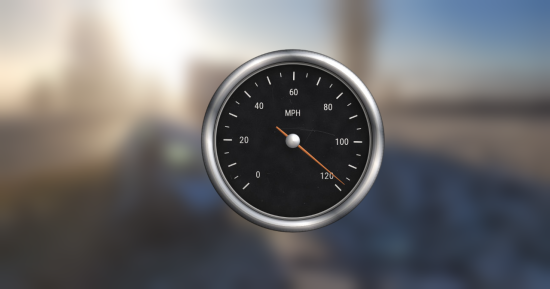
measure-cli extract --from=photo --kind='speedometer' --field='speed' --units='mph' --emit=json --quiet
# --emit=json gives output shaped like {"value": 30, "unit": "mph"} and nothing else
{"value": 117.5, "unit": "mph"}
